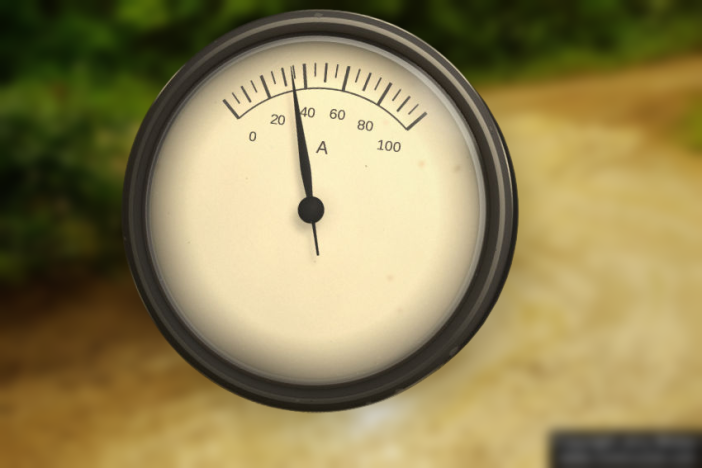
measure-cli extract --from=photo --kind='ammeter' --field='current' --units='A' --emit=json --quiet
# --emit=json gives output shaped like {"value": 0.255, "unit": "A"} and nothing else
{"value": 35, "unit": "A"}
